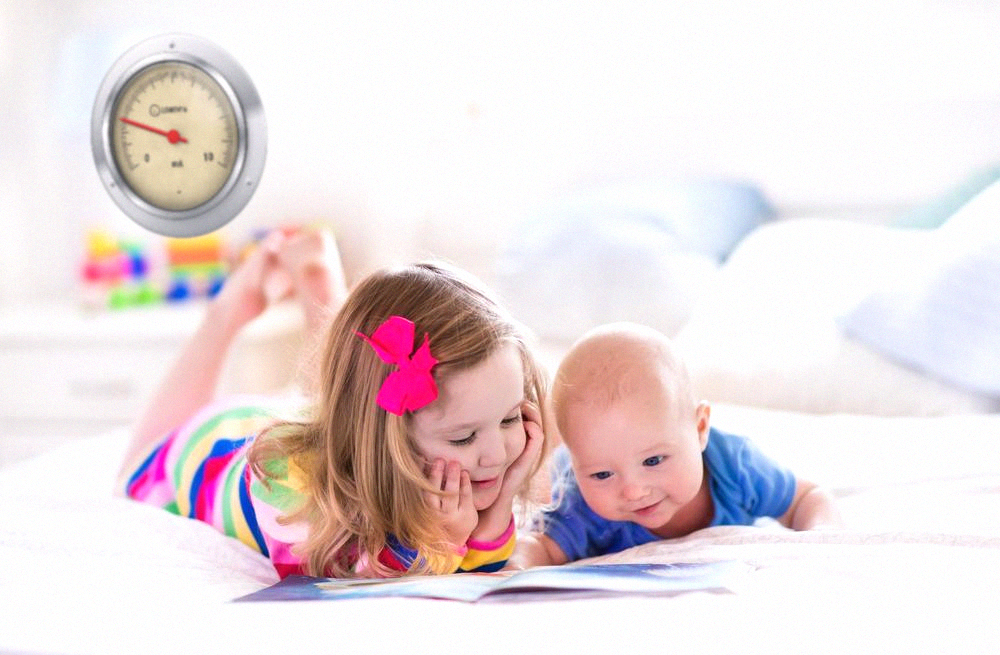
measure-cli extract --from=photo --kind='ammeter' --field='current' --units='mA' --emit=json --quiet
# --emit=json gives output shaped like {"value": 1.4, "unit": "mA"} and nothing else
{"value": 2, "unit": "mA"}
